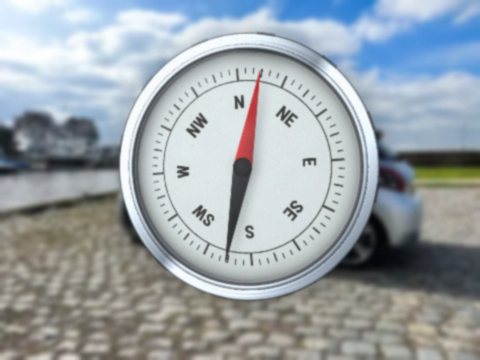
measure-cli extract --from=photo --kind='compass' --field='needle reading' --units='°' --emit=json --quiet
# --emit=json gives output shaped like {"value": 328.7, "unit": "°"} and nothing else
{"value": 15, "unit": "°"}
